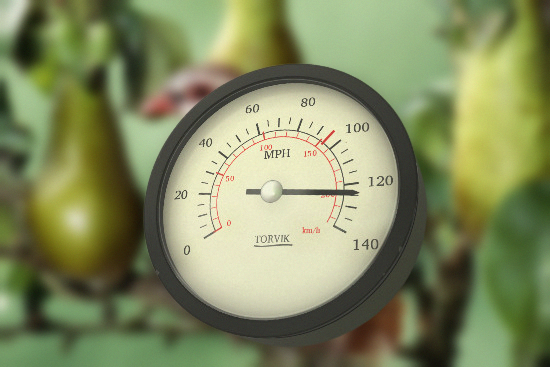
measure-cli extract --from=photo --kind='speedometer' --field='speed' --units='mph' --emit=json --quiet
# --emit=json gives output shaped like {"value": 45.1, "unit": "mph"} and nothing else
{"value": 125, "unit": "mph"}
